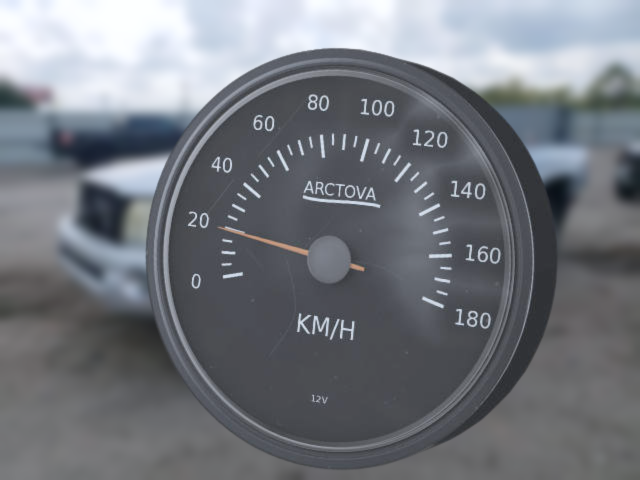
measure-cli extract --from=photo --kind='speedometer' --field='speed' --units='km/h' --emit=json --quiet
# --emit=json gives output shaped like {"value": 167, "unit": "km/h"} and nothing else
{"value": 20, "unit": "km/h"}
